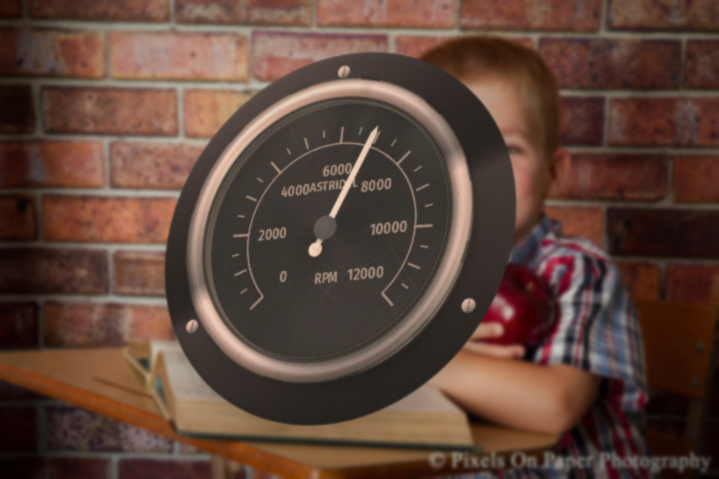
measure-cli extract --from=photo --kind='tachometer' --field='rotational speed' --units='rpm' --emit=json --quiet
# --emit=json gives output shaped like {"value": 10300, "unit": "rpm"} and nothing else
{"value": 7000, "unit": "rpm"}
